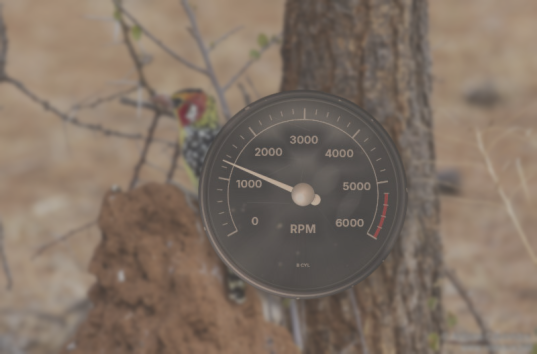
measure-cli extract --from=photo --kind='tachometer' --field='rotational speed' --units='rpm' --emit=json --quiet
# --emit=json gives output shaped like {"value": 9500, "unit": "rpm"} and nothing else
{"value": 1300, "unit": "rpm"}
